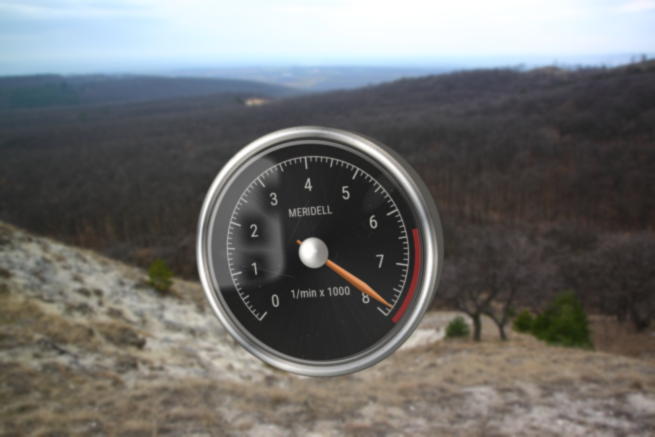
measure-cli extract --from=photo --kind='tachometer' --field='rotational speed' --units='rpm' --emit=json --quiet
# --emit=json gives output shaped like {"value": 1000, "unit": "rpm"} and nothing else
{"value": 7800, "unit": "rpm"}
